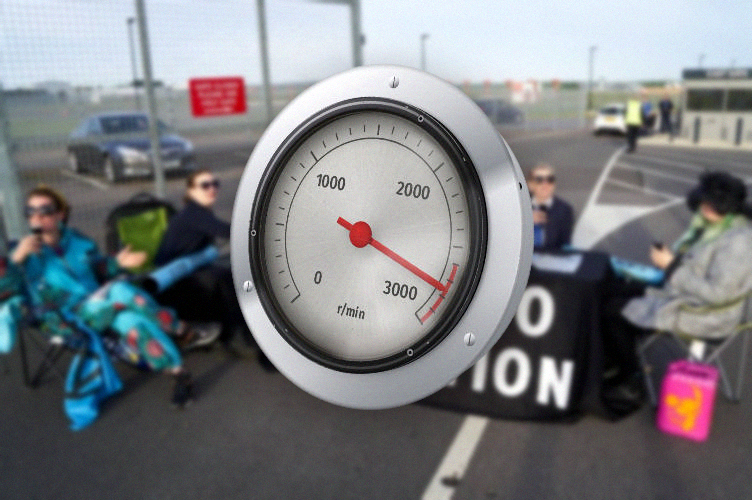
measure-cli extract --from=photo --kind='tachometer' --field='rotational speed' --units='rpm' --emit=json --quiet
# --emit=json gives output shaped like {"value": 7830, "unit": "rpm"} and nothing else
{"value": 2750, "unit": "rpm"}
